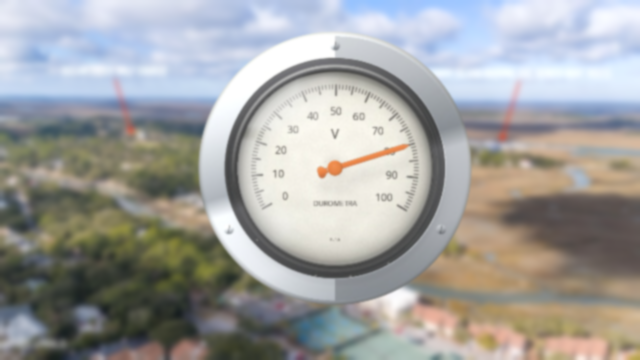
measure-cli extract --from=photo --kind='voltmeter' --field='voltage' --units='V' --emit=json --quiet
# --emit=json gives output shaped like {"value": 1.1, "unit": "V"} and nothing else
{"value": 80, "unit": "V"}
